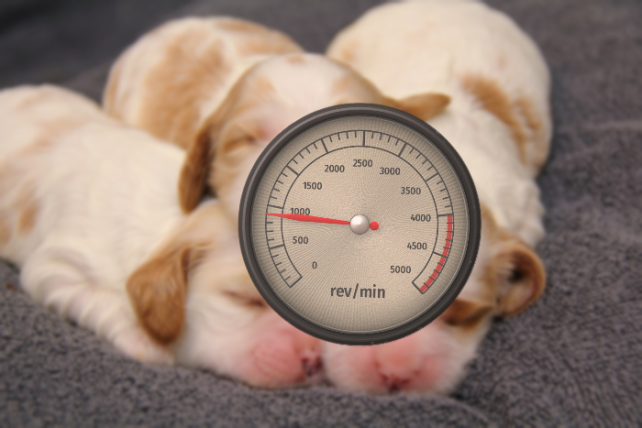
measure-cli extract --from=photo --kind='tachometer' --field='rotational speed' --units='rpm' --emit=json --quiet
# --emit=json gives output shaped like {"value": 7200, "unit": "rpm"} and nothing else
{"value": 900, "unit": "rpm"}
